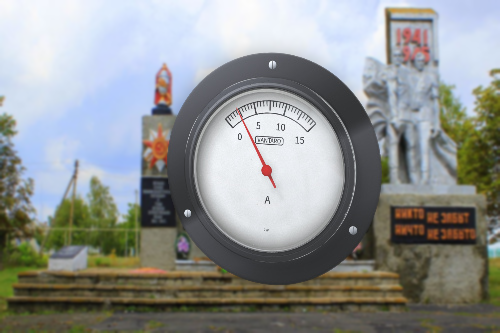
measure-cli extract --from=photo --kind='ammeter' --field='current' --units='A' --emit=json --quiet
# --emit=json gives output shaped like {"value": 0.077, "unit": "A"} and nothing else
{"value": 2.5, "unit": "A"}
